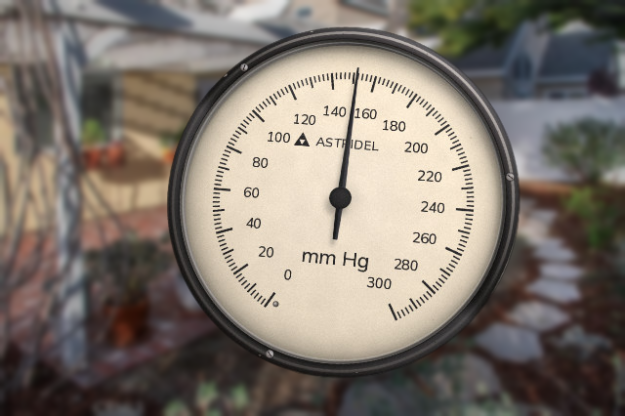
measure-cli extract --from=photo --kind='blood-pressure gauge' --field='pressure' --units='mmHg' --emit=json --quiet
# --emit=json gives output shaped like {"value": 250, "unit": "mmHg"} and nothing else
{"value": 152, "unit": "mmHg"}
